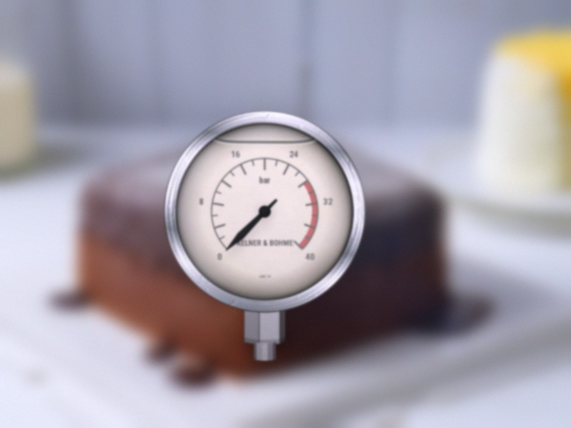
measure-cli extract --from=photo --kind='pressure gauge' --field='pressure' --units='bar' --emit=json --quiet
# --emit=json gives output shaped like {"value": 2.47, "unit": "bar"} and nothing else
{"value": 0, "unit": "bar"}
